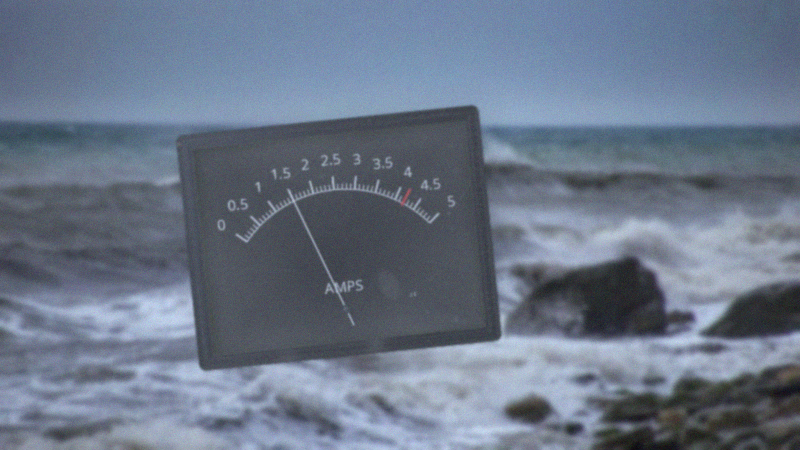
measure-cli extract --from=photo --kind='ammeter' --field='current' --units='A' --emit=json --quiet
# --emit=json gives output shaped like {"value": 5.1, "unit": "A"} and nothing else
{"value": 1.5, "unit": "A"}
